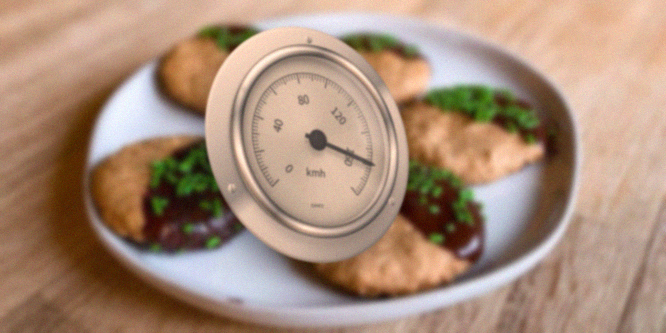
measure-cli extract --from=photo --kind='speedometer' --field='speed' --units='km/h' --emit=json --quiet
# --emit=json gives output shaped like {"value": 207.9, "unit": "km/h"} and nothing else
{"value": 160, "unit": "km/h"}
